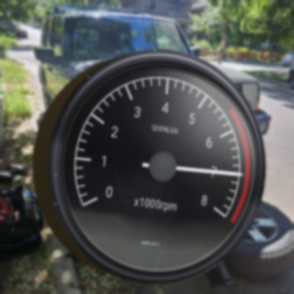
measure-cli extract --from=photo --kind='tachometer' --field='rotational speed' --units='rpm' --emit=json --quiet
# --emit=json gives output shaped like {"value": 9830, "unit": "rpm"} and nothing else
{"value": 7000, "unit": "rpm"}
